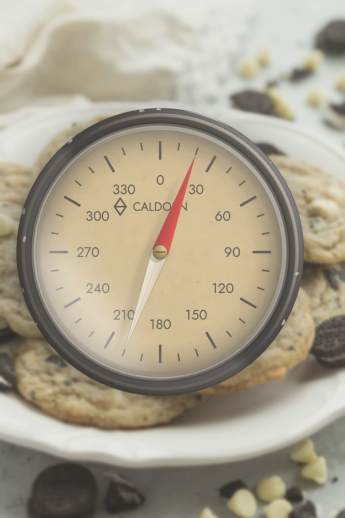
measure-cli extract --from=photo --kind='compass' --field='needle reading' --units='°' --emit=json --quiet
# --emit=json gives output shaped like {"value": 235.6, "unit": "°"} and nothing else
{"value": 20, "unit": "°"}
